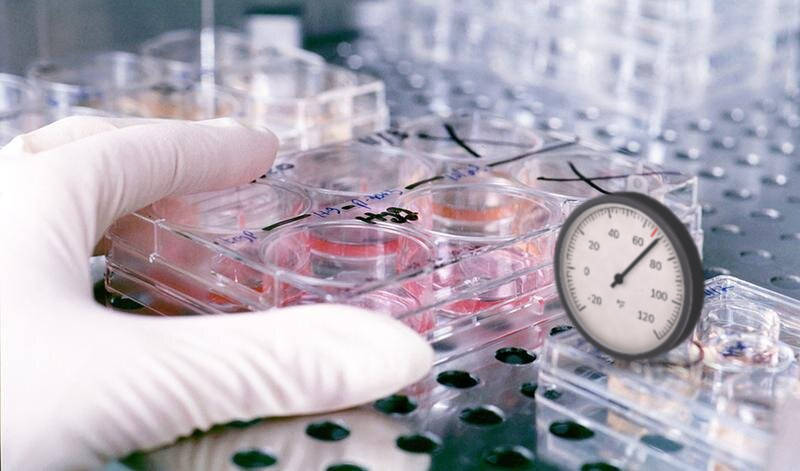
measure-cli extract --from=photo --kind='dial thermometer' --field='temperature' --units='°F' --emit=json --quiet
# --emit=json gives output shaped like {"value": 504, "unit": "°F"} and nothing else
{"value": 70, "unit": "°F"}
